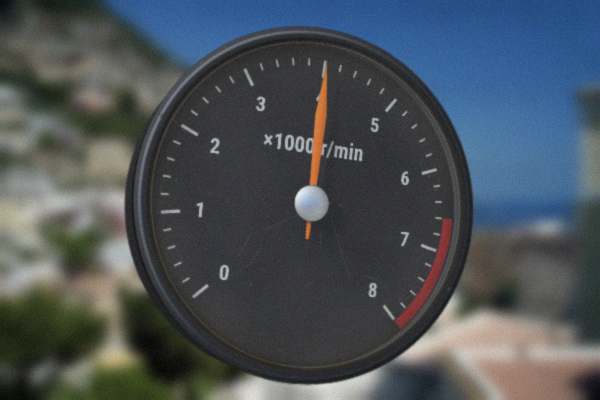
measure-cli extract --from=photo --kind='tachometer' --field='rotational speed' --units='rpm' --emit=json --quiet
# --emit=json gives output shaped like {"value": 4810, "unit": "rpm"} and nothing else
{"value": 4000, "unit": "rpm"}
